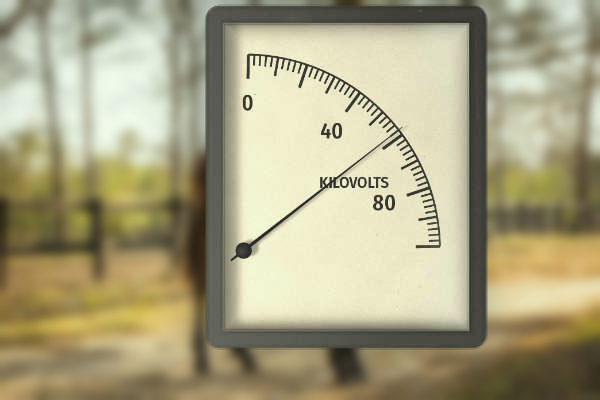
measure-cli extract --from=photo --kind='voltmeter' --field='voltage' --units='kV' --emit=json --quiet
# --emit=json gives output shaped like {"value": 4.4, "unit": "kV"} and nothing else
{"value": 58, "unit": "kV"}
